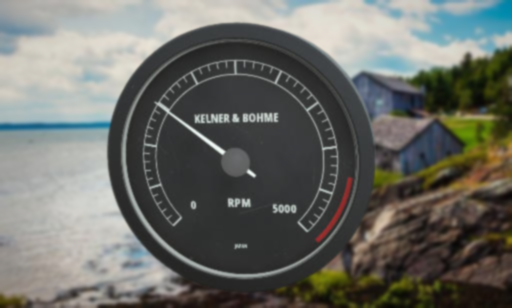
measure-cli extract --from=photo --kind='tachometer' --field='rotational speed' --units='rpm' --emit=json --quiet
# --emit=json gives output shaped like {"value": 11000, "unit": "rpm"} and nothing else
{"value": 1500, "unit": "rpm"}
